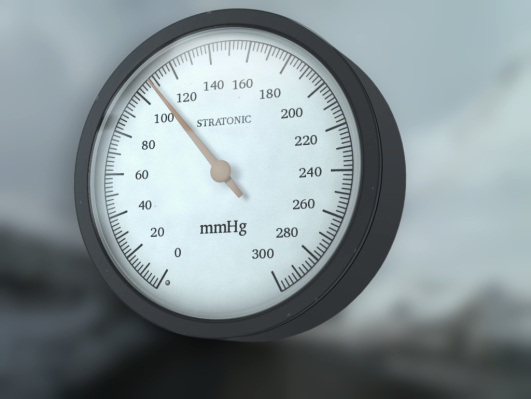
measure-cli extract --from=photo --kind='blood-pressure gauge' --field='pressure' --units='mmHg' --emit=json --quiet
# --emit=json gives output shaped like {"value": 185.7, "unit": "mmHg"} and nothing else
{"value": 108, "unit": "mmHg"}
